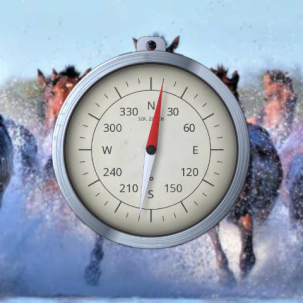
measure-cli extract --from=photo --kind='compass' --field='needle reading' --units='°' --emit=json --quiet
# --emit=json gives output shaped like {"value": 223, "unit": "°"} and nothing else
{"value": 10, "unit": "°"}
